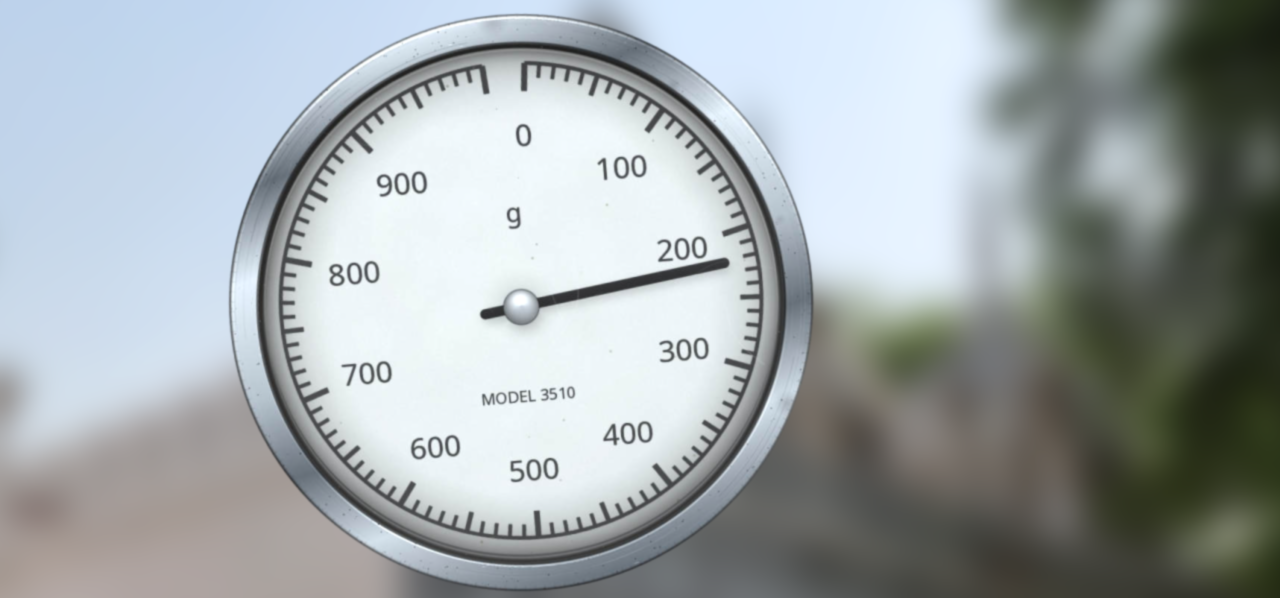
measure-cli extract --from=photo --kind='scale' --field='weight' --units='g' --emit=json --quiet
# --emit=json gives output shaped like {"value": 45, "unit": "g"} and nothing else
{"value": 220, "unit": "g"}
